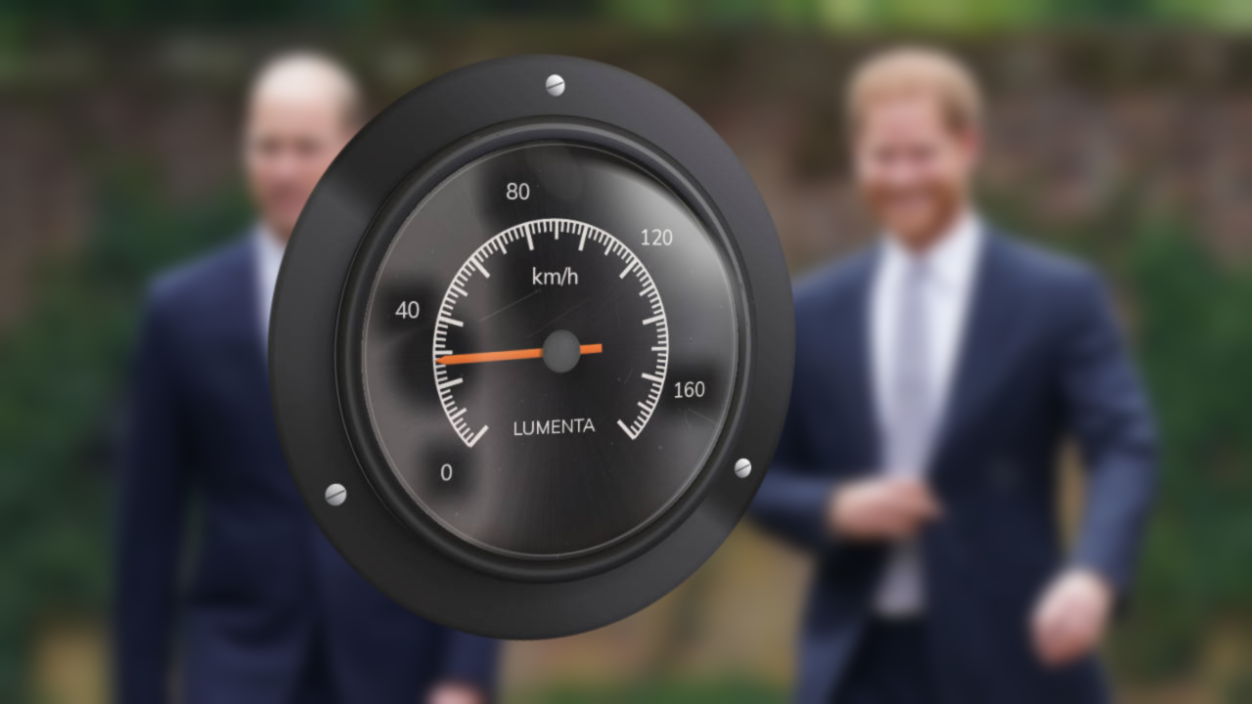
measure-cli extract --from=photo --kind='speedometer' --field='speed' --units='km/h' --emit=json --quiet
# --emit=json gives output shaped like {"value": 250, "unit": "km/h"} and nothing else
{"value": 28, "unit": "km/h"}
